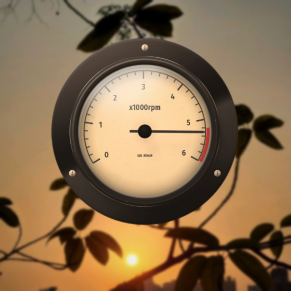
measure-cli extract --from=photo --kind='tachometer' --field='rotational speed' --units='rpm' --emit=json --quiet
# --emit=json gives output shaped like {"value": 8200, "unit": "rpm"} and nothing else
{"value": 5300, "unit": "rpm"}
